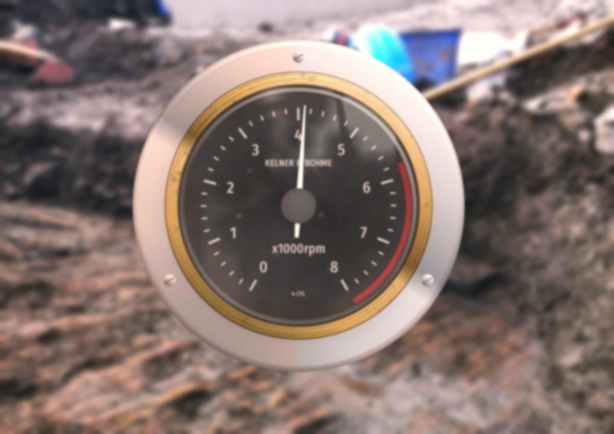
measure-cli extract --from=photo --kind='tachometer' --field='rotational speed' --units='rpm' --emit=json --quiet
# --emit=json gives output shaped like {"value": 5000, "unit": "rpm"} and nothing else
{"value": 4100, "unit": "rpm"}
